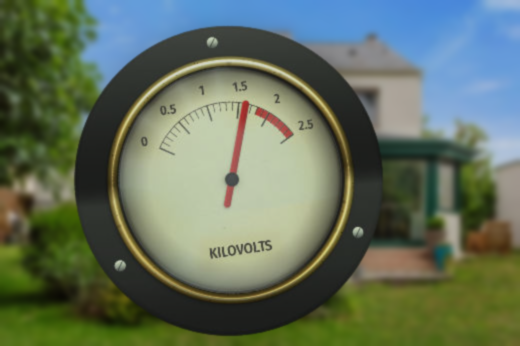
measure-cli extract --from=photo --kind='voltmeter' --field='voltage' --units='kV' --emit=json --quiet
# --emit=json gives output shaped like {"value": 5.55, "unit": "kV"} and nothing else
{"value": 1.6, "unit": "kV"}
